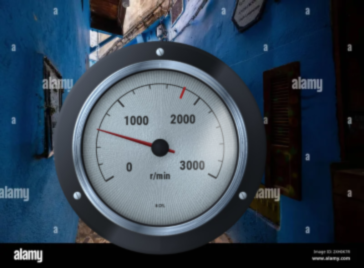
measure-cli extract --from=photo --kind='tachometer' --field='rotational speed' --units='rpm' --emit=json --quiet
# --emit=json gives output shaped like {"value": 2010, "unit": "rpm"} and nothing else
{"value": 600, "unit": "rpm"}
